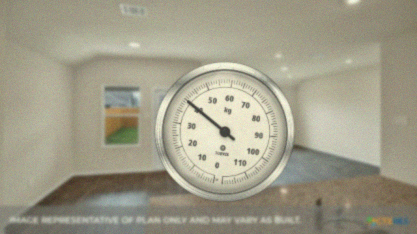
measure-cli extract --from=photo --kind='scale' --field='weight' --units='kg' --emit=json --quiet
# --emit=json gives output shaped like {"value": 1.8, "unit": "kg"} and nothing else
{"value": 40, "unit": "kg"}
